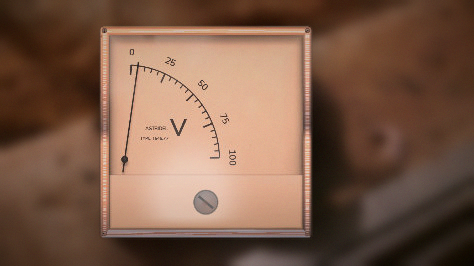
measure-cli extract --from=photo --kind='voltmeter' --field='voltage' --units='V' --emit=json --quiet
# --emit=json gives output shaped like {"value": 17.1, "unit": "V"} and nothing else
{"value": 5, "unit": "V"}
